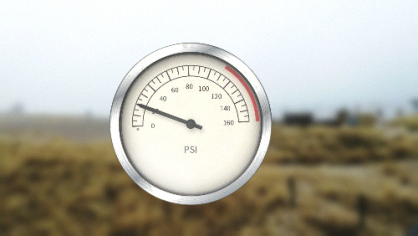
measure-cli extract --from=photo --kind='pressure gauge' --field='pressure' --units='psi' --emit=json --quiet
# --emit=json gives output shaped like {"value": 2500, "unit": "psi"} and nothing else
{"value": 20, "unit": "psi"}
